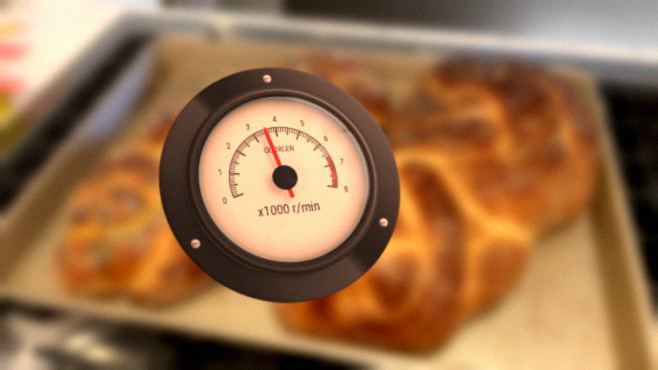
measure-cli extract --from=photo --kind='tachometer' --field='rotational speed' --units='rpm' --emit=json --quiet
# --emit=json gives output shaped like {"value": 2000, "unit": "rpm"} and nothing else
{"value": 3500, "unit": "rpm"}
